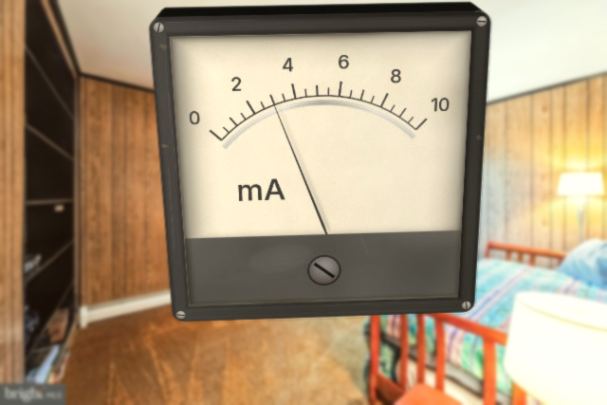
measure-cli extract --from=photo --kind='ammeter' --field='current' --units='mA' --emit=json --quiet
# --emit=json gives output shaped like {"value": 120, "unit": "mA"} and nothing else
{"value": 3, "unit": "mA"}
